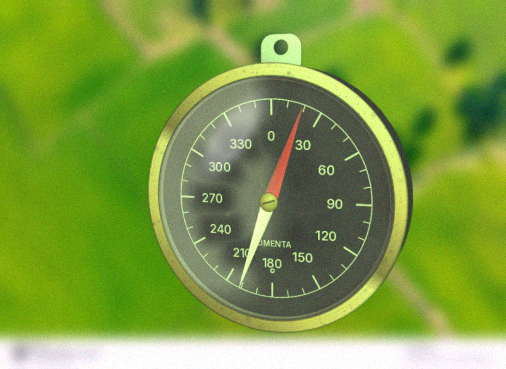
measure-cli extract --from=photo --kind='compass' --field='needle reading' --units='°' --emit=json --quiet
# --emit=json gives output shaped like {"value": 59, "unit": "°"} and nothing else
{"value": 20, "unit": "°"}
